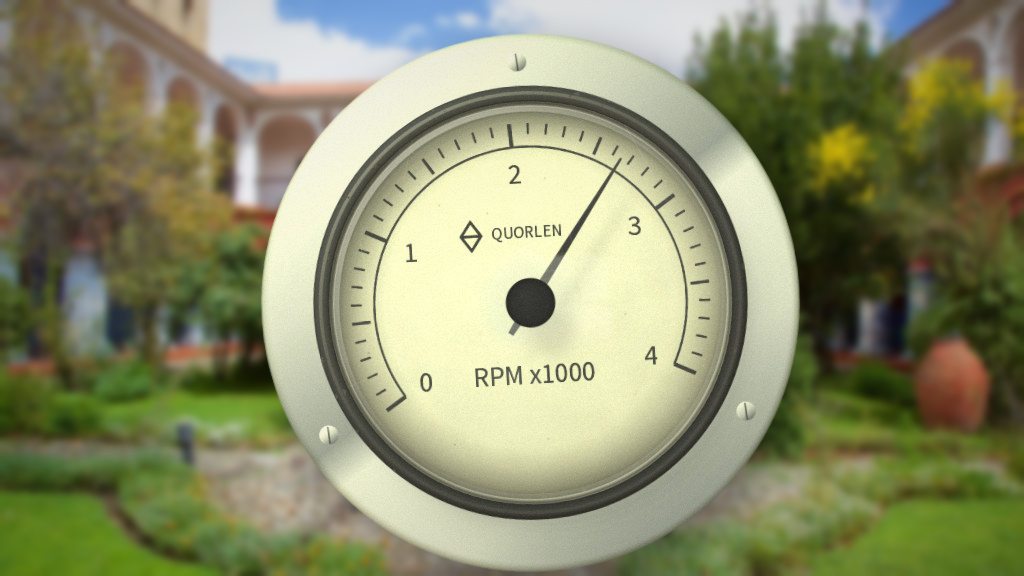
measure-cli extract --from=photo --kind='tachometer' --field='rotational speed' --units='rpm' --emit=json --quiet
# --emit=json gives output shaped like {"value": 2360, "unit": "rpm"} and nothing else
{"value": 2650, "unit": "rpm"}
